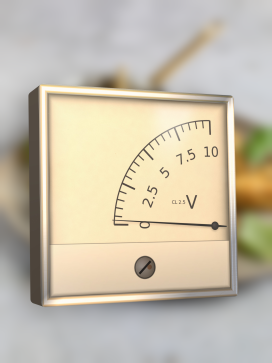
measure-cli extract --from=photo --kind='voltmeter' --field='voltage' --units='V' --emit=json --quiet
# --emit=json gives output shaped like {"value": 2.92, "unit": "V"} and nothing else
{"value": 0.25, "unit": "V"}
